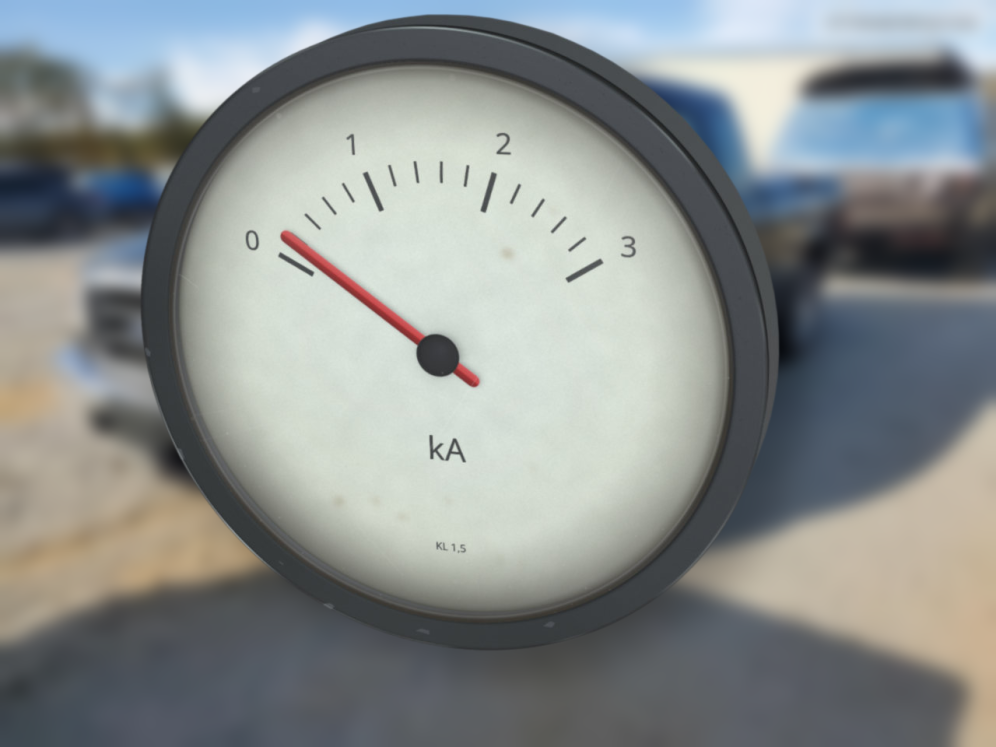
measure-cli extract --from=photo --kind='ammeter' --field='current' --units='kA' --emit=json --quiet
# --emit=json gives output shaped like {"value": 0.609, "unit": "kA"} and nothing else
{"value": 0.2, "unit": "kA"}
